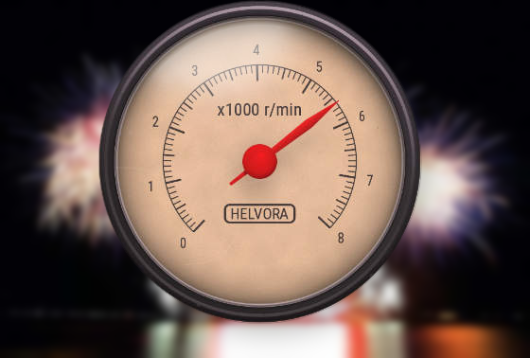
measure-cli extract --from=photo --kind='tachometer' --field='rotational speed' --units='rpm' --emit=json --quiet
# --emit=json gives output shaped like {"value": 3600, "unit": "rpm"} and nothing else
{"value": 5600, "unit": "rpm"}
